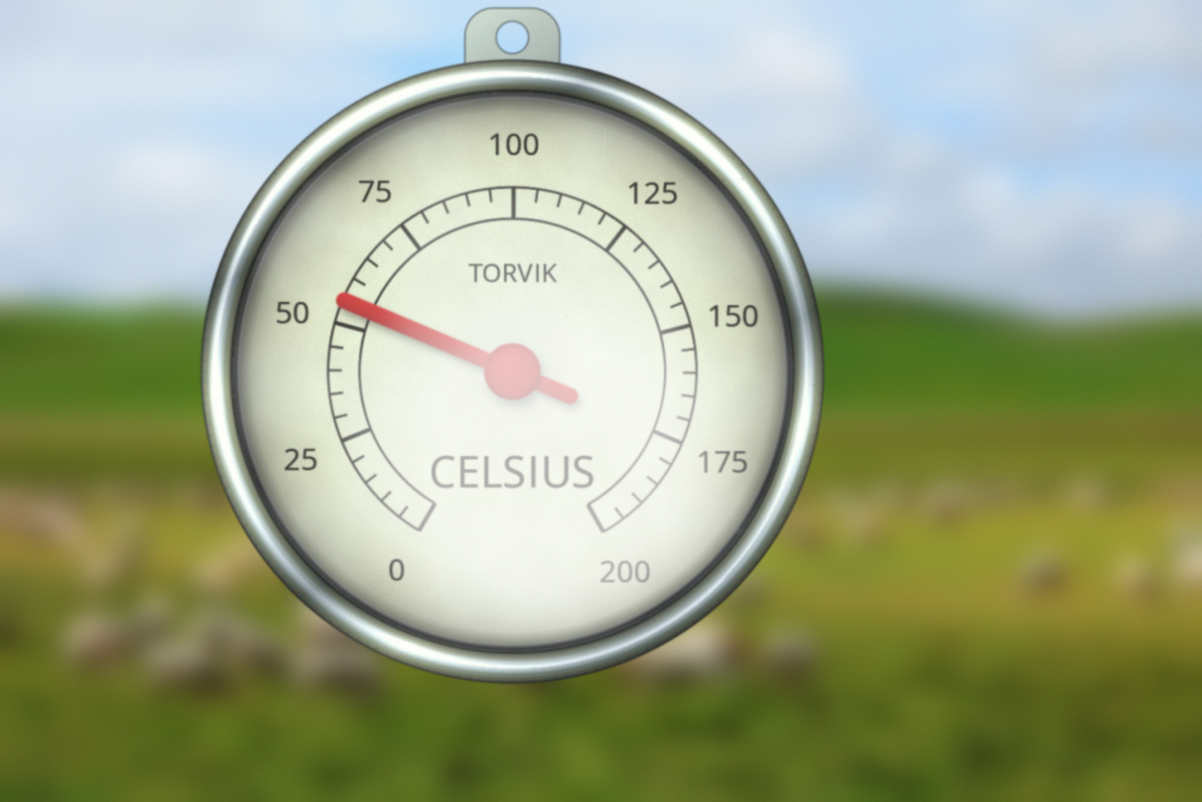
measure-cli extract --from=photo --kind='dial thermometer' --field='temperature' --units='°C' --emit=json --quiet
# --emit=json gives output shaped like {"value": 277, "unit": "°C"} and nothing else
{"value": 55, "unit": "°C"}
